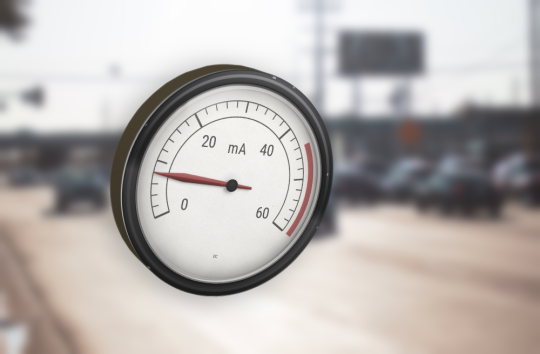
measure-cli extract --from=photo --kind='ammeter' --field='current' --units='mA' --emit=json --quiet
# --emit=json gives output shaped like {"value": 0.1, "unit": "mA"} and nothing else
{"value": 8, "unit": "mA"}
